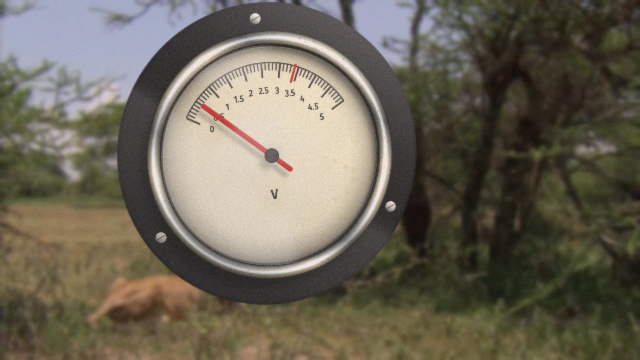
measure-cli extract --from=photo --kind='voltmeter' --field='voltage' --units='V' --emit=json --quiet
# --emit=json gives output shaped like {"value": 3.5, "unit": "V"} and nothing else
{"value": 0.5, "unit": "V"}
